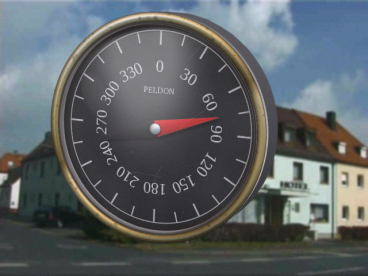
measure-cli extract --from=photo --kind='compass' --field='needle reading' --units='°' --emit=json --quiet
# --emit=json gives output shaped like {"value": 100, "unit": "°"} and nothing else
{"value": 75, "unit": "°"}
